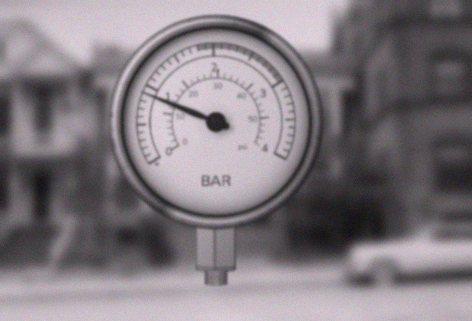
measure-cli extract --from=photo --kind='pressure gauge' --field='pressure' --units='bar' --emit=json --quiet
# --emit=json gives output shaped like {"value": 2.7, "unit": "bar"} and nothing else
{"value": 0.9, "unit": "bar"}
